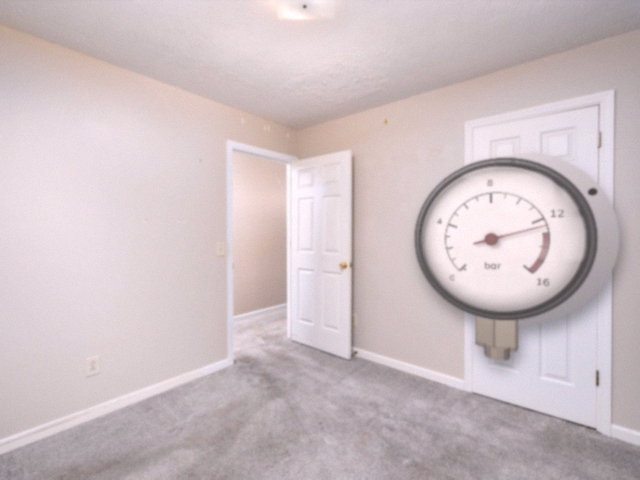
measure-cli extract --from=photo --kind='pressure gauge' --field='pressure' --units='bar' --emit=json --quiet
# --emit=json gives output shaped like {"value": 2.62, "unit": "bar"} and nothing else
{"value": 12.5, "unit": "bar"}
